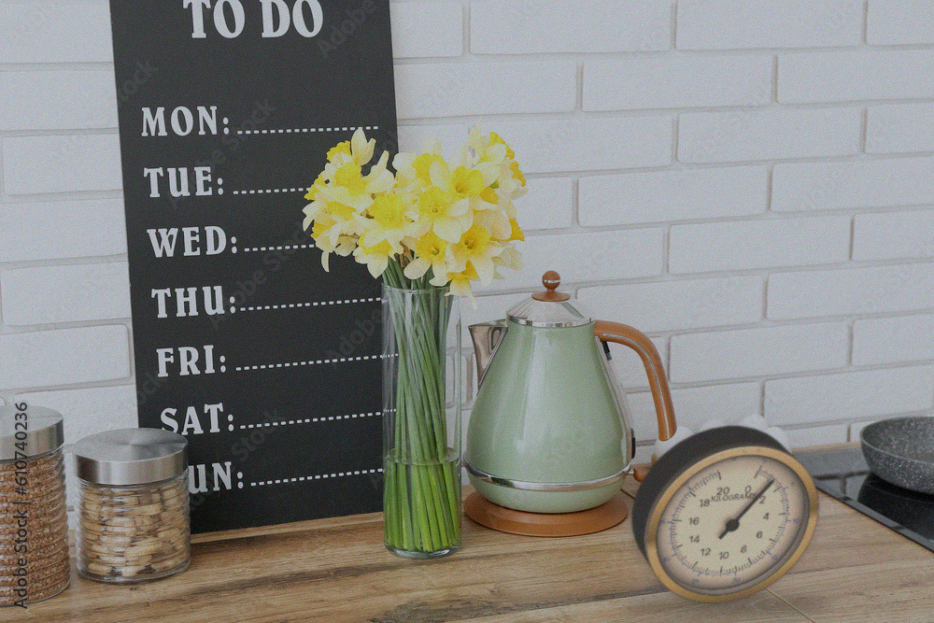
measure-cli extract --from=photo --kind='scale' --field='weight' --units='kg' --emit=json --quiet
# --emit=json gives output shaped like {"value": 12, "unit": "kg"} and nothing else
{"value": 1, "unit": "kg"}
